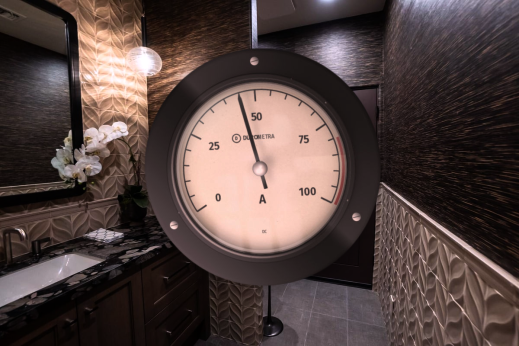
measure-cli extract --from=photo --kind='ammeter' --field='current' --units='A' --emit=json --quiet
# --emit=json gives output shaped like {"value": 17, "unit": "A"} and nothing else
{"value": 45, "unit": "A"}
